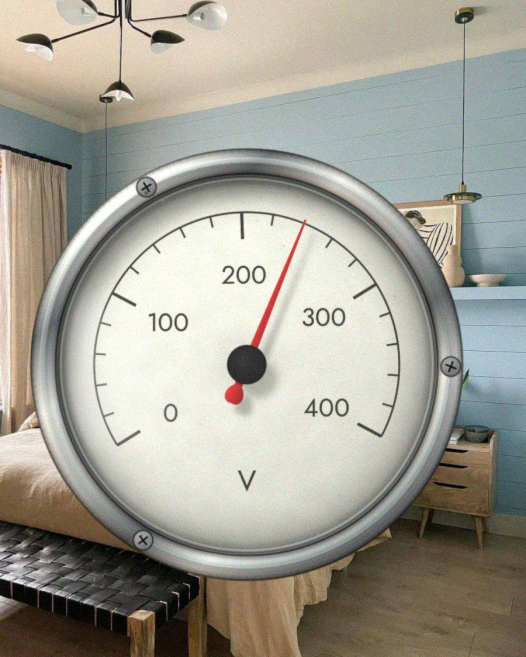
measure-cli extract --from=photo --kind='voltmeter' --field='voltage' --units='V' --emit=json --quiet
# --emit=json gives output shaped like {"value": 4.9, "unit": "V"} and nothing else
{"value": 240, "unit": "V"}
